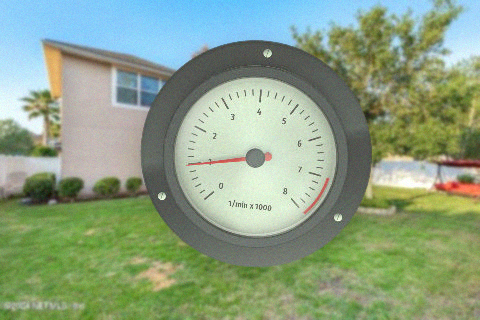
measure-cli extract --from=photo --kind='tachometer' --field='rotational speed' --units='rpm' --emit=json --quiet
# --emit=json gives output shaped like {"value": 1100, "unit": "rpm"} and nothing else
{"value": 1000, "unit": "rpm"}
